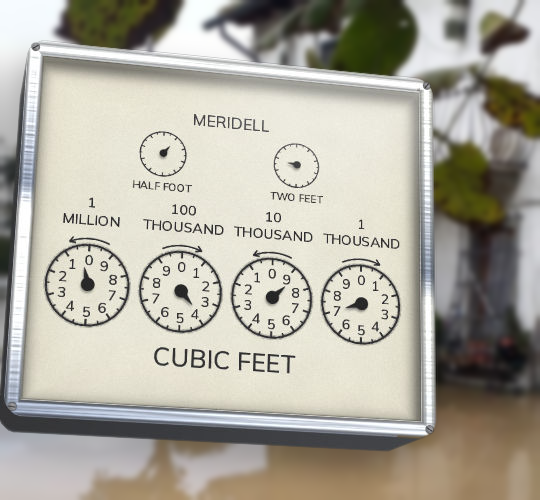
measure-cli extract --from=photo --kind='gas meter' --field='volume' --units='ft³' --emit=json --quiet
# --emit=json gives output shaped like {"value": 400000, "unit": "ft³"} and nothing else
{"value": 38700, "unit": "ft³"}
